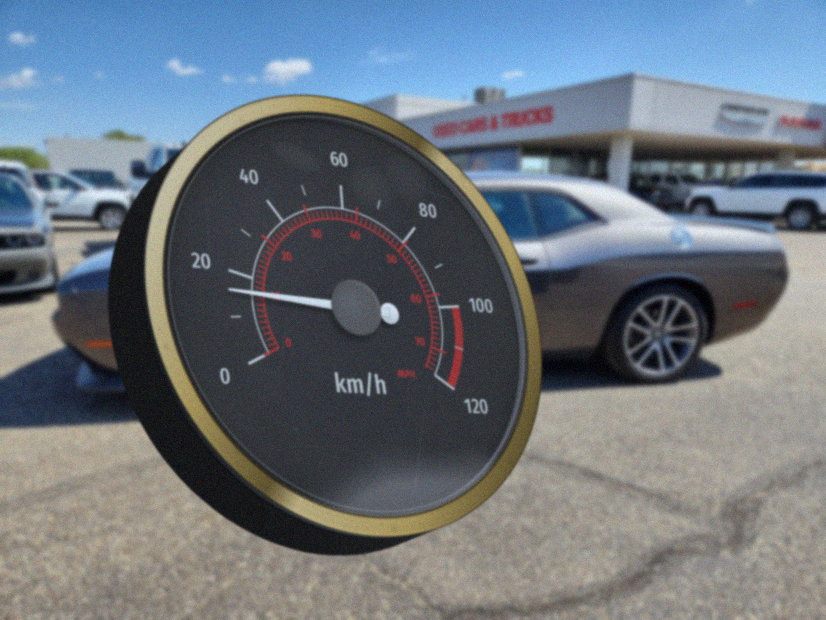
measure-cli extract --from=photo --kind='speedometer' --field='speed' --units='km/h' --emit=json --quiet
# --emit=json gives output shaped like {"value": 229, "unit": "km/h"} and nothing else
{"value": 15, "unit": "km/h"}
